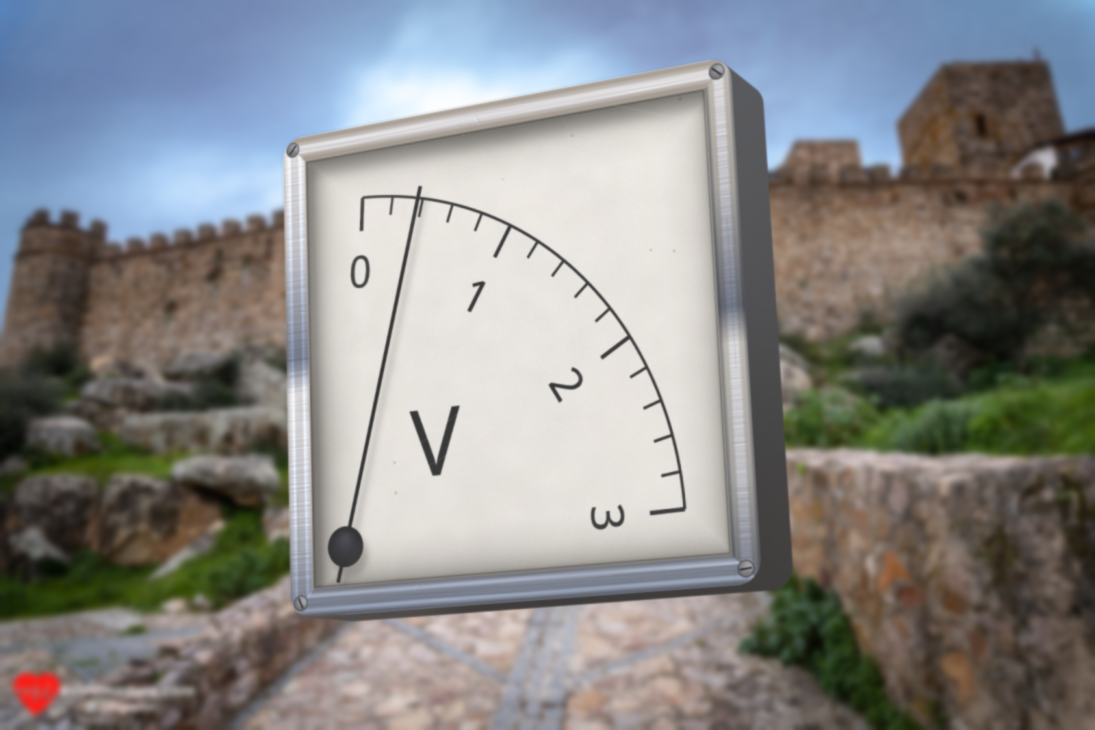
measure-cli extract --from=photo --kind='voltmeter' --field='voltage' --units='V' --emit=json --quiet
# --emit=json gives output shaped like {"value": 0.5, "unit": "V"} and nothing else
{"value": 0.4, "unit": "V"}
